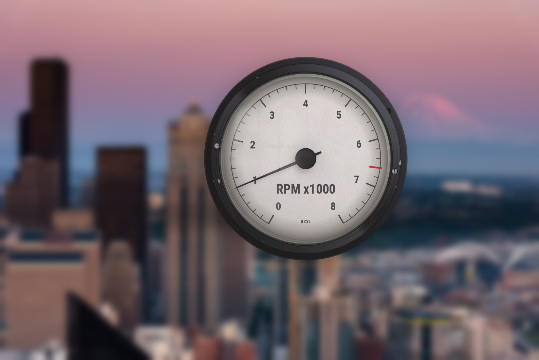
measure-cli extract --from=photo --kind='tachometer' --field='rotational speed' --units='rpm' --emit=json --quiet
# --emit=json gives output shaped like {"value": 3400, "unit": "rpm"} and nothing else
{"value": 1000, "unit": "rpm"}
